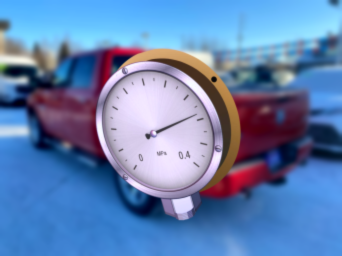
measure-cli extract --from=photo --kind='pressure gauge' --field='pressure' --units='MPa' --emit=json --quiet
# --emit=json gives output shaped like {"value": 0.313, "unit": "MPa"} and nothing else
{"value": 0.31, "unit": "MPa"}
